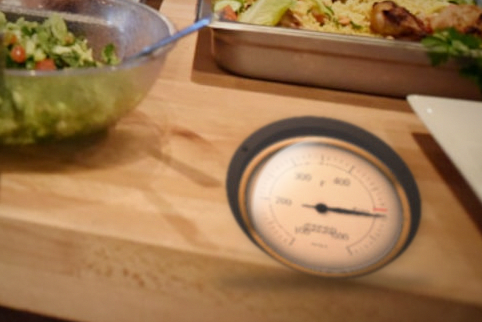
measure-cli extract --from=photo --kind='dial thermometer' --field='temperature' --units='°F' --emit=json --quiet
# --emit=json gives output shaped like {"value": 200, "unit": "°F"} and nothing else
{"value": 500, "unit": "°F"}
